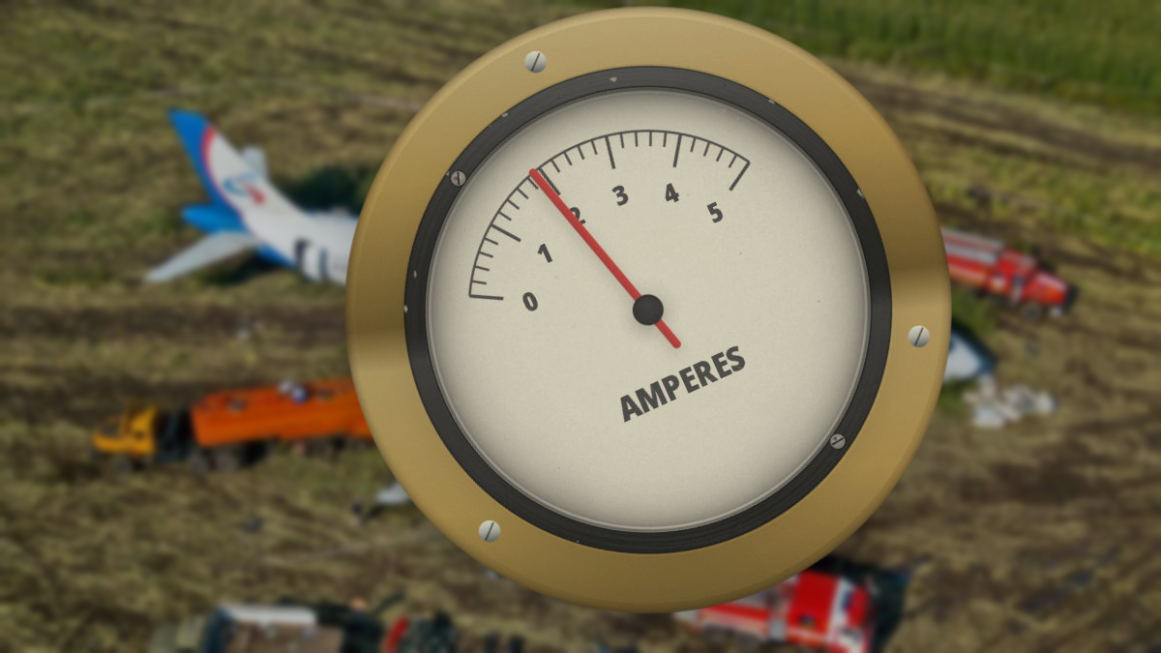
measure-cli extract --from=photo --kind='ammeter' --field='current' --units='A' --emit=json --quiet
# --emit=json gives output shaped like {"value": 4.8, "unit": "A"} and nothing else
{"value": 1.9, "unit": "A"}
